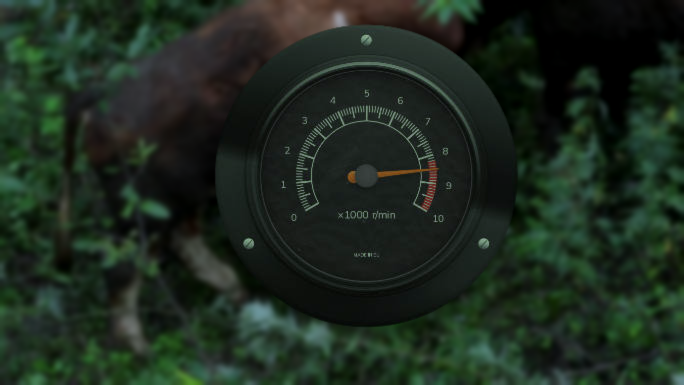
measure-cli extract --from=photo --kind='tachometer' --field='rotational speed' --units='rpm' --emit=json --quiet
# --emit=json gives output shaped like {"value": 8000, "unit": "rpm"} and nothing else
{"value": 8500, "unit": "rpm"}
